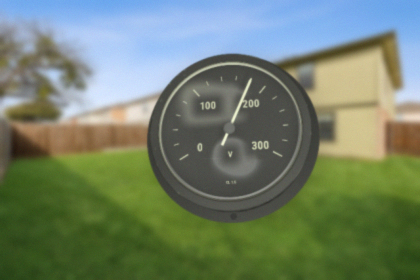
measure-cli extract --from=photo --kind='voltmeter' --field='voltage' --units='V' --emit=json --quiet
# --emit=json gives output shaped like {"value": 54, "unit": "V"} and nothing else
{"value": 180, "unit": "V"}
